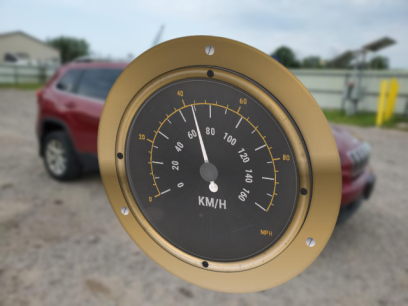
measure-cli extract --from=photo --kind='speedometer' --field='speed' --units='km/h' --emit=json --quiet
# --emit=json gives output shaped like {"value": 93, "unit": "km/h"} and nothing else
{"value": 70, "unit": "km/h"}
